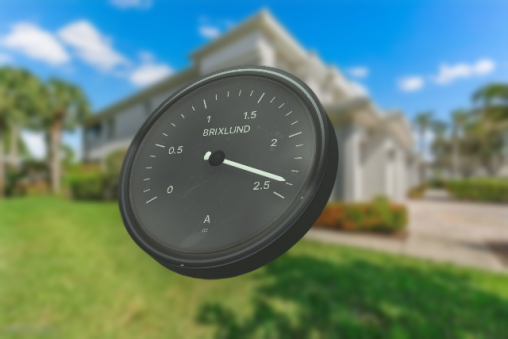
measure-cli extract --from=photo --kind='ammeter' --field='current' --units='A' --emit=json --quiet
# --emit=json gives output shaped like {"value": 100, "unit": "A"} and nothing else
{"value": 2.4, "unit": "A"}
